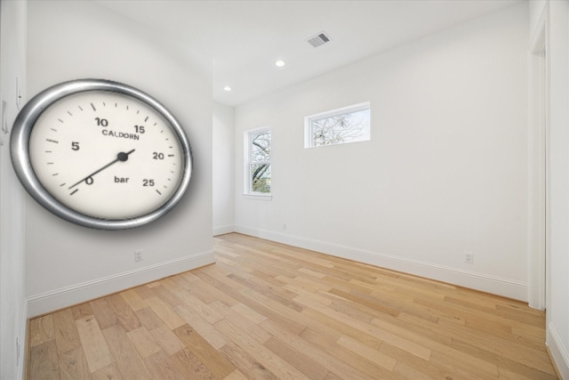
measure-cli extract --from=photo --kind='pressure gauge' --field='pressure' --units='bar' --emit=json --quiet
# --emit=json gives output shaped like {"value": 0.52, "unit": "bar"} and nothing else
{"value": 0.5, "unit": "bar"}
